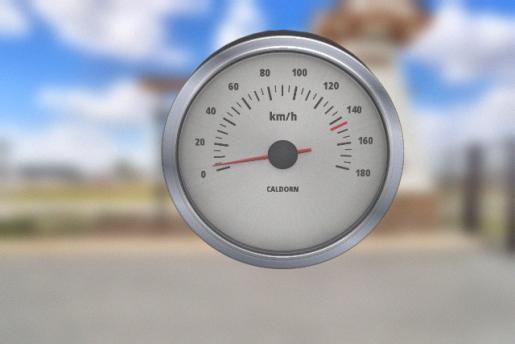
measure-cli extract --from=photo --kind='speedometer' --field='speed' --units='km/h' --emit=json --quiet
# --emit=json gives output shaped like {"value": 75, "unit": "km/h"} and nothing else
{"value": 5, "unit": "km/h"}
